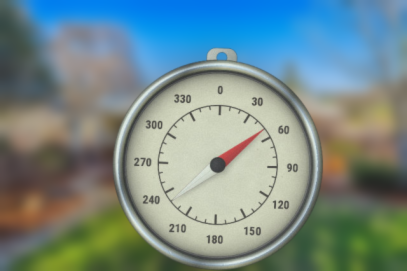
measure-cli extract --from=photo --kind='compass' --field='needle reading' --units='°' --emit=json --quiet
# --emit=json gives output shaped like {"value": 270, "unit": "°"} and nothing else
{"value": 50, "unit": "°"}
